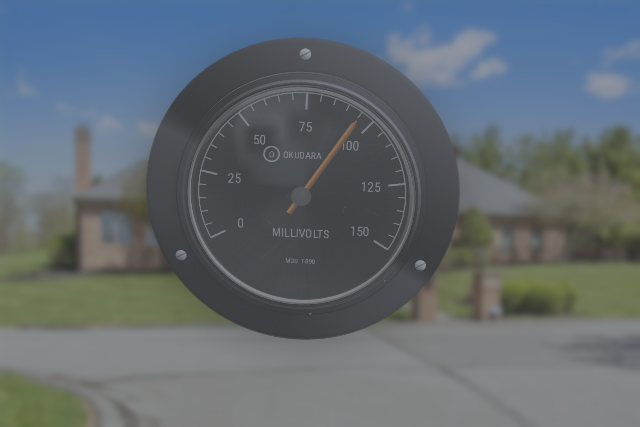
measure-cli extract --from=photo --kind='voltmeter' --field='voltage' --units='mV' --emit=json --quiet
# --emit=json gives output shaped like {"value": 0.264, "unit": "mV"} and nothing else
{"value": 95, "unit": "mV"}
